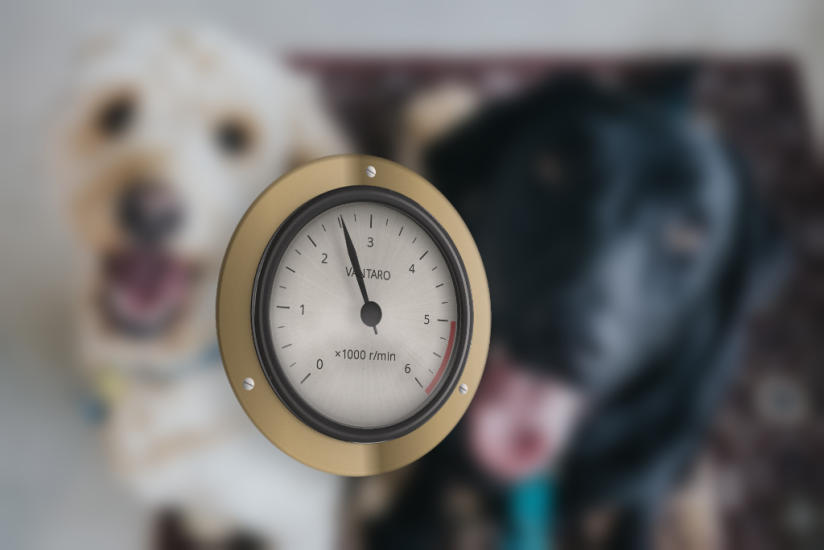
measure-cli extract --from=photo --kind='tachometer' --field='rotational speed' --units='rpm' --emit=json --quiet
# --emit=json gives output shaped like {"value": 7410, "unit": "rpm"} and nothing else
{"value": 2500, "unit": "rpm"}
